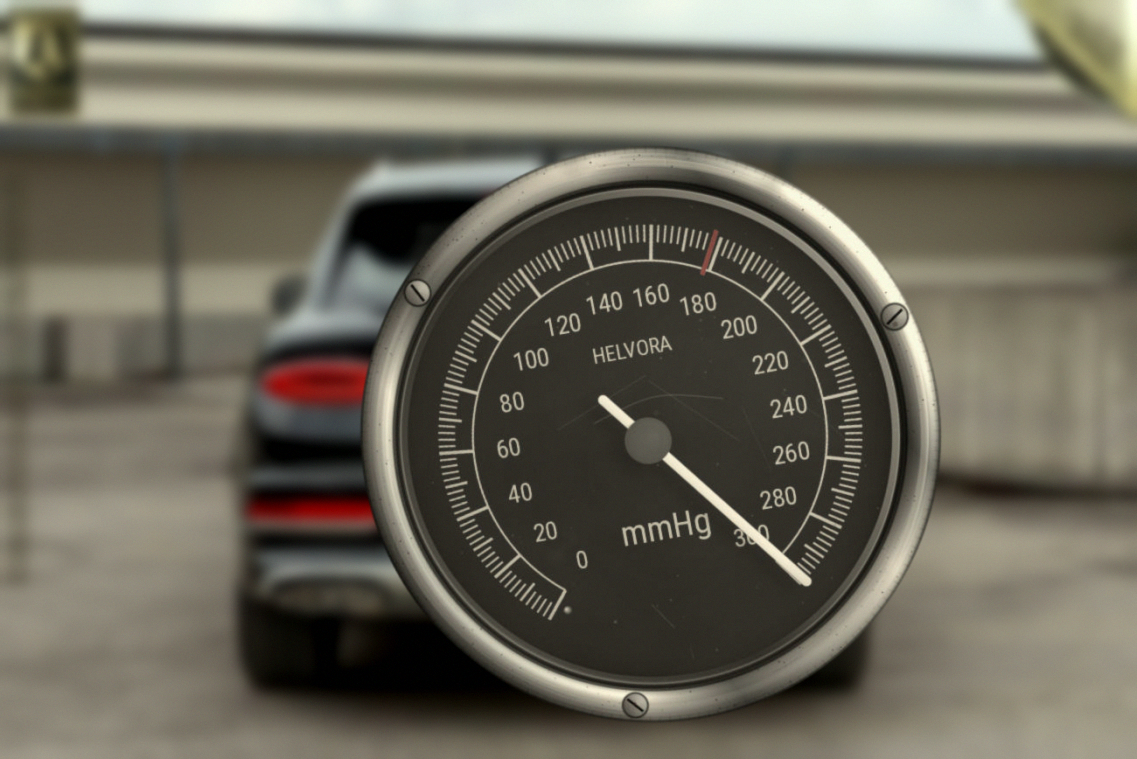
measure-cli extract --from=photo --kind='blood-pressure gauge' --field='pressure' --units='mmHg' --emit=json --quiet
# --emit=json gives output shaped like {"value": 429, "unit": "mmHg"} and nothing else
{"value": 298, "unit": "mmHg"}
